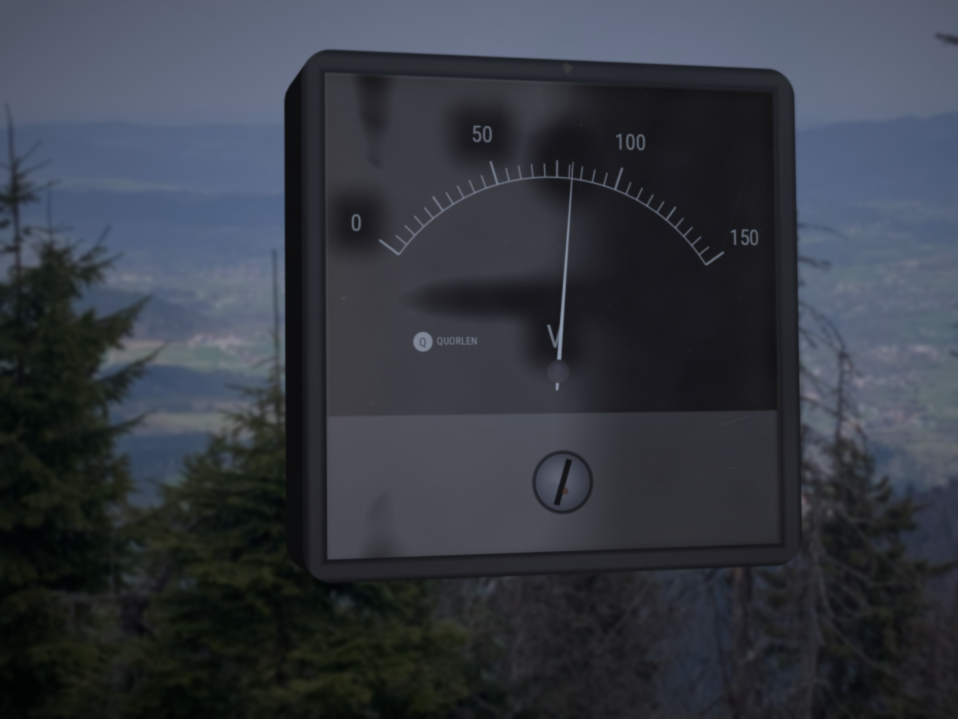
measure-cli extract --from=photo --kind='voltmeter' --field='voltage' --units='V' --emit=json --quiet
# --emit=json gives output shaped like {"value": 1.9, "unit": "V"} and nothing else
{"value": 80, "unit": "V"}
